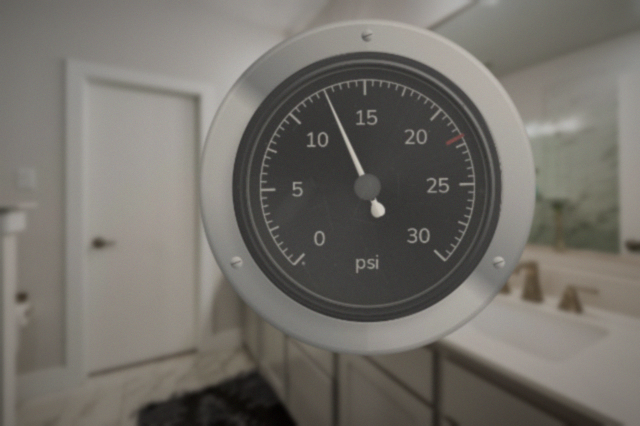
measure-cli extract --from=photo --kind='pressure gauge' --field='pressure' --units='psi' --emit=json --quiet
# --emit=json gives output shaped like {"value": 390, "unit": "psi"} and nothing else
{"value": 12.5, "unit": "psi"}
